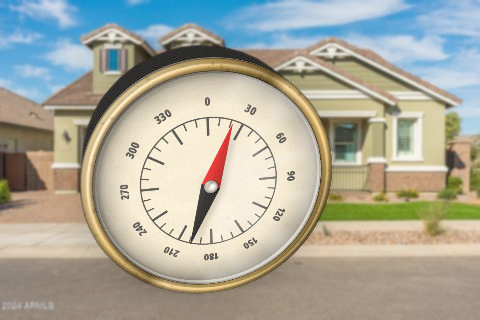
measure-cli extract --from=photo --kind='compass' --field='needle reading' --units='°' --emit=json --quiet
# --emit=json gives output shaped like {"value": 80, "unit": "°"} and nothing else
{"value": 20, "unit": "°"}
